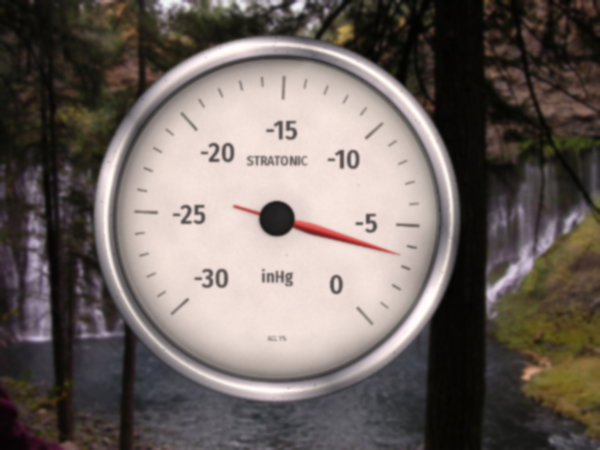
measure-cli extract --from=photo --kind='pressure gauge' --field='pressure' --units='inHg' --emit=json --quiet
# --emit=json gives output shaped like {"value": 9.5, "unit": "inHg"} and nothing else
{"value": -3.5, "unit": "inHg"}
